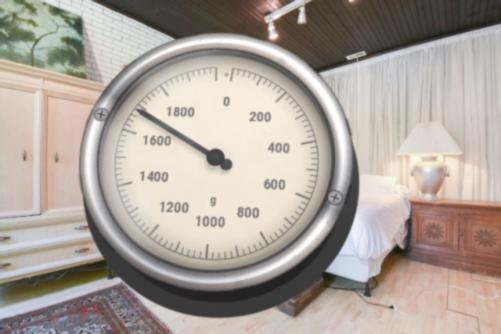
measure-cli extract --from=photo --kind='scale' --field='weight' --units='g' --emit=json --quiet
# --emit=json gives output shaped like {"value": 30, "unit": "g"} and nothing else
{"value": 1680, "unit": "g"}
